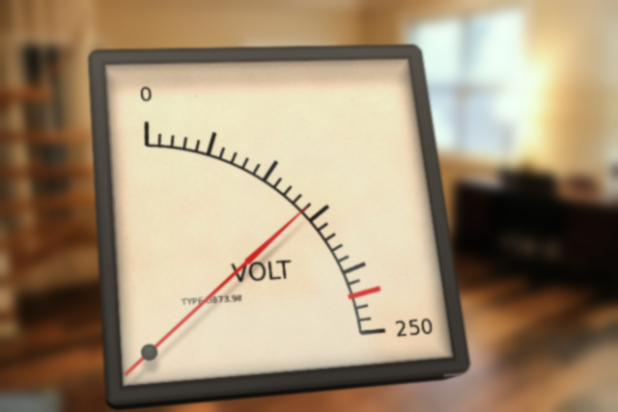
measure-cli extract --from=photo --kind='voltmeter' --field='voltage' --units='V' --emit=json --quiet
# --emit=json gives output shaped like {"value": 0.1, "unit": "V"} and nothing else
{"value": 140, "unit": "V"}
